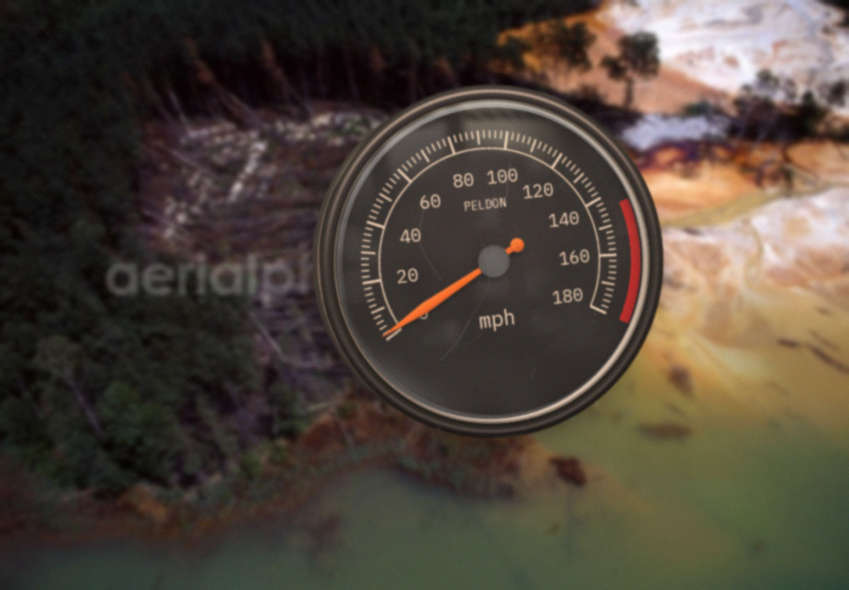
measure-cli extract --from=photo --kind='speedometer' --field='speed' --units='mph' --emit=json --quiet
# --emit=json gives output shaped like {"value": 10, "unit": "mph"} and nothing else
{"value": 2, "unit": "mph"}
